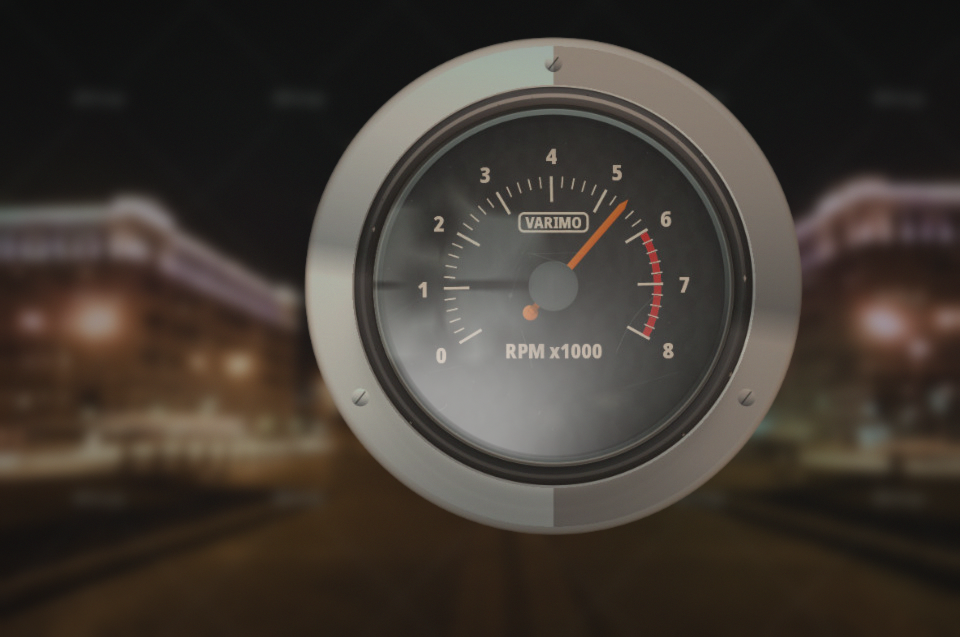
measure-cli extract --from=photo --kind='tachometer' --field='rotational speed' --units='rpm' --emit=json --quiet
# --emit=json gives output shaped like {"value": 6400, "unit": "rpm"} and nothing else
{"value": 5400, "unit": "rpm"}
